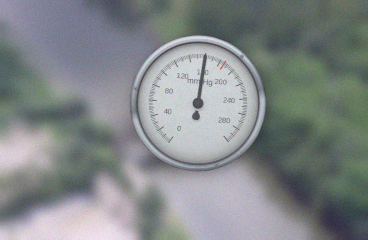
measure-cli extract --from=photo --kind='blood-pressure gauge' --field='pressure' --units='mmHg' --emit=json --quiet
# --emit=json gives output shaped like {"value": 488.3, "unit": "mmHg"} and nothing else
{"value": 160, "unit": "mmHg"}
